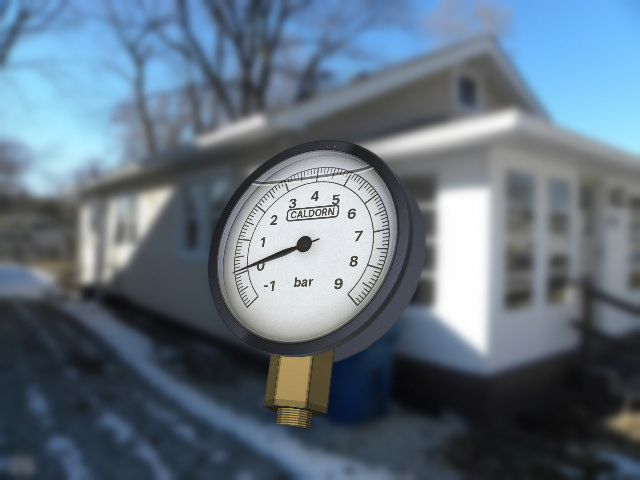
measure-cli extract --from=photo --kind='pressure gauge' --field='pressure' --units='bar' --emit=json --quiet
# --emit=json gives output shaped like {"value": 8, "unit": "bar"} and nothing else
{"value": 0, "unit": "bar"}
